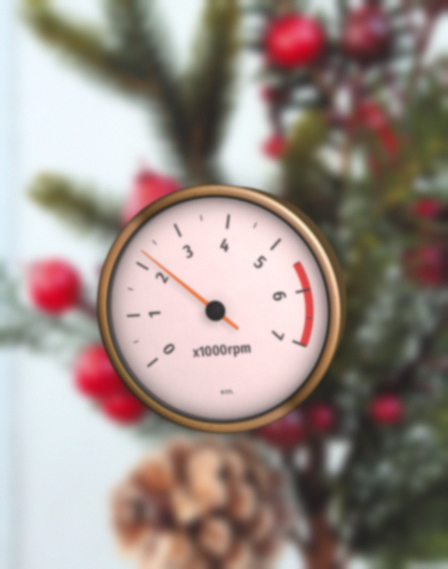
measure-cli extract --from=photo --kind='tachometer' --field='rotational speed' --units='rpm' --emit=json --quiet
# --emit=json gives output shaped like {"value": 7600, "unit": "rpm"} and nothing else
{"value": 2250, "unit": "rpm"}
